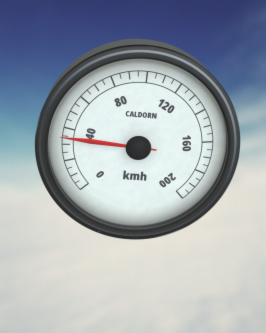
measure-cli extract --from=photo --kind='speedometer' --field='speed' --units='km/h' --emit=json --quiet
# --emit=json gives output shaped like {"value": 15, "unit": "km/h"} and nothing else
{"value": 35, "unit": "km/h"}
